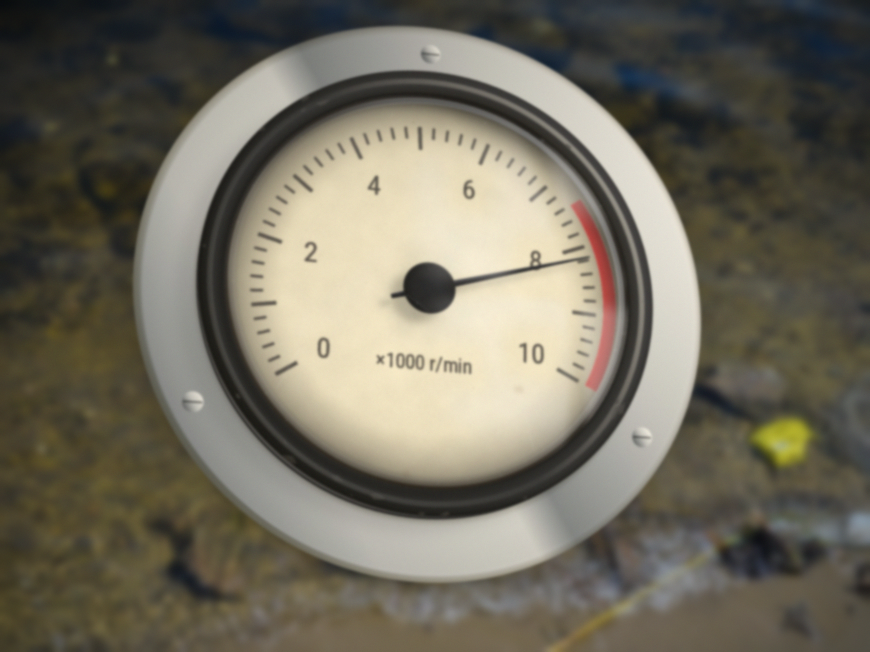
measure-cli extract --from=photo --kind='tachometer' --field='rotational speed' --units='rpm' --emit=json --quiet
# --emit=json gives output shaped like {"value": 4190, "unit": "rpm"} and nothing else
{"value": 8200, "unit": "rpm"}
